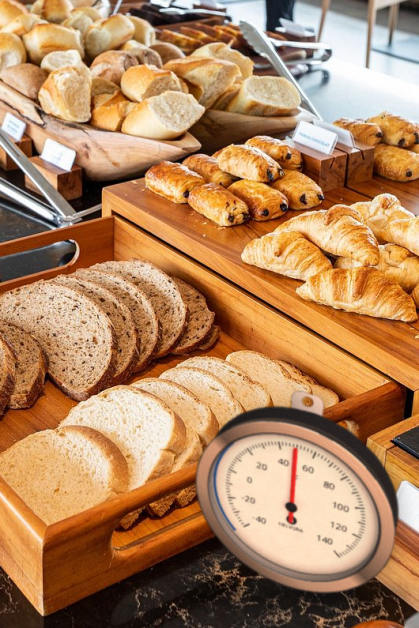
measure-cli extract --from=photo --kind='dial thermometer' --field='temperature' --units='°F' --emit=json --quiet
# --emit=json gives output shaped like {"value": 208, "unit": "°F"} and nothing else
{"value": 50, "unit": "°F"}
